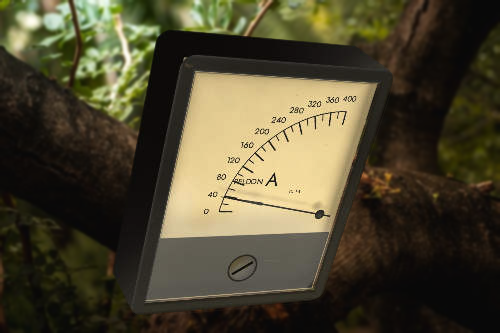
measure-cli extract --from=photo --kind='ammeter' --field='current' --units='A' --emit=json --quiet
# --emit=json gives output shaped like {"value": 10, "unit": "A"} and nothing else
{"value": 40, "unit": "A"}
